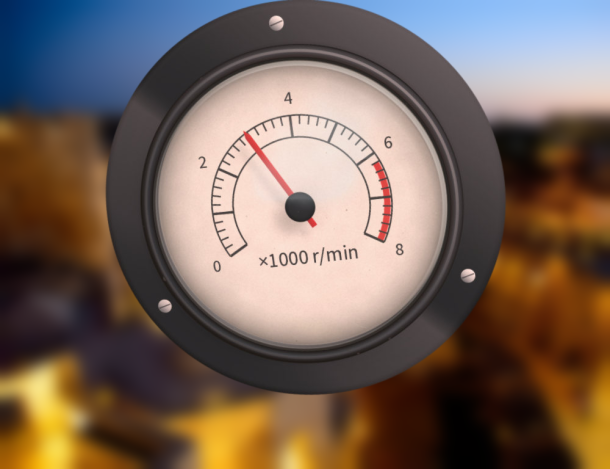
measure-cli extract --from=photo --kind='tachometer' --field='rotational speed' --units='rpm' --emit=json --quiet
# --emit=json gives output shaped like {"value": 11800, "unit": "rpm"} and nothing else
{"value": 3000, "unit": "rpm"}
